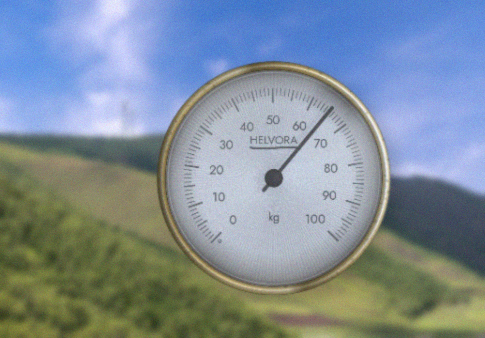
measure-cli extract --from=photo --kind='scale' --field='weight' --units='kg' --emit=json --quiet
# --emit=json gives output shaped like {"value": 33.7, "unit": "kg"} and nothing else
{"value": 65, "unit": "kg"}
